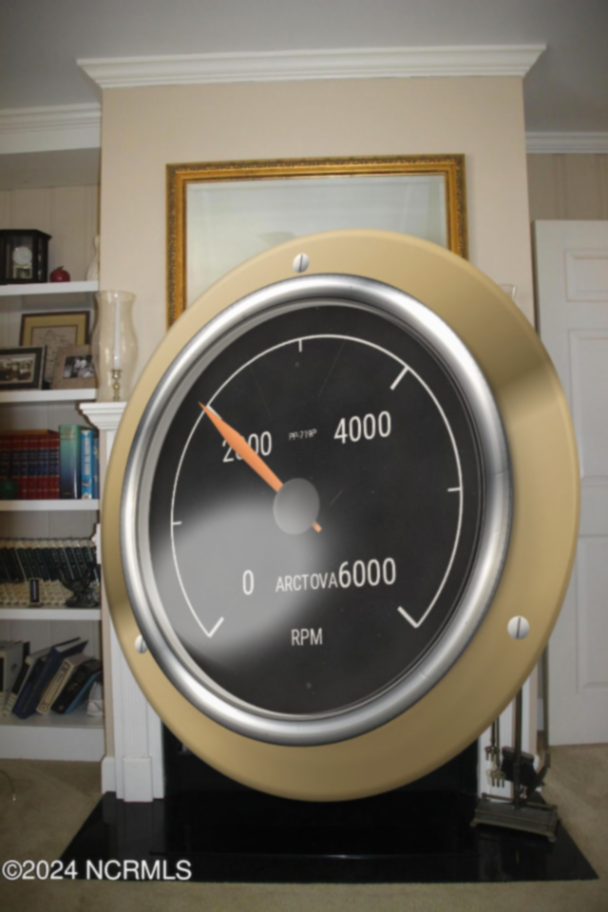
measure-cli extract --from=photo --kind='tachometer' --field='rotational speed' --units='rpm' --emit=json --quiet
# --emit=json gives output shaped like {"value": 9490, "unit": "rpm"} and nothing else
{"value": 2000, "unit": "rpm"}
